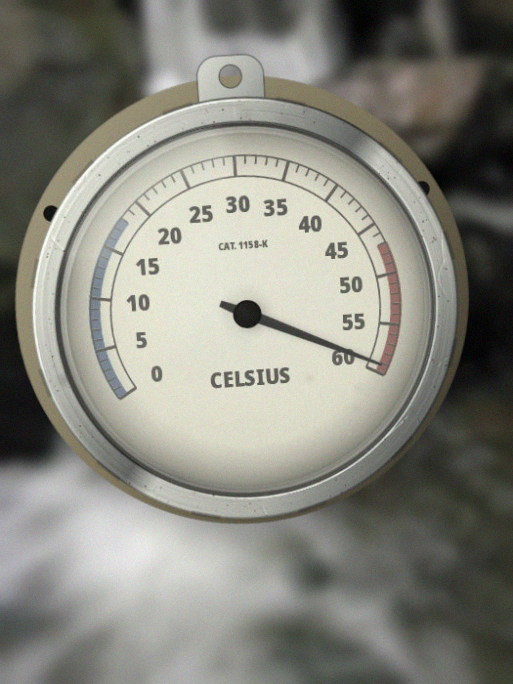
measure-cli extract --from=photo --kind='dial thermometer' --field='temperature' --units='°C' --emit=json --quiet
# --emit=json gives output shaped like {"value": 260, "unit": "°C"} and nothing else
{"value": 59, "unit": "°C"}
